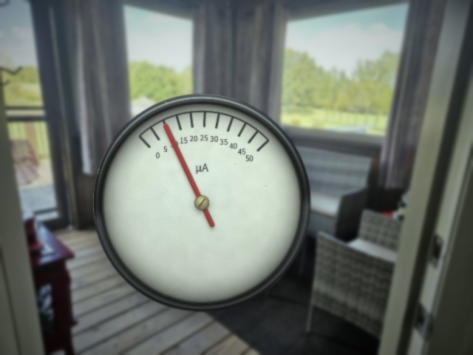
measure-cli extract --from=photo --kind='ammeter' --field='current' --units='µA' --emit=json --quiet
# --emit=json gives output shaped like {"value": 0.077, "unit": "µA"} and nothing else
{"value": 10, "unit": "µA"}
